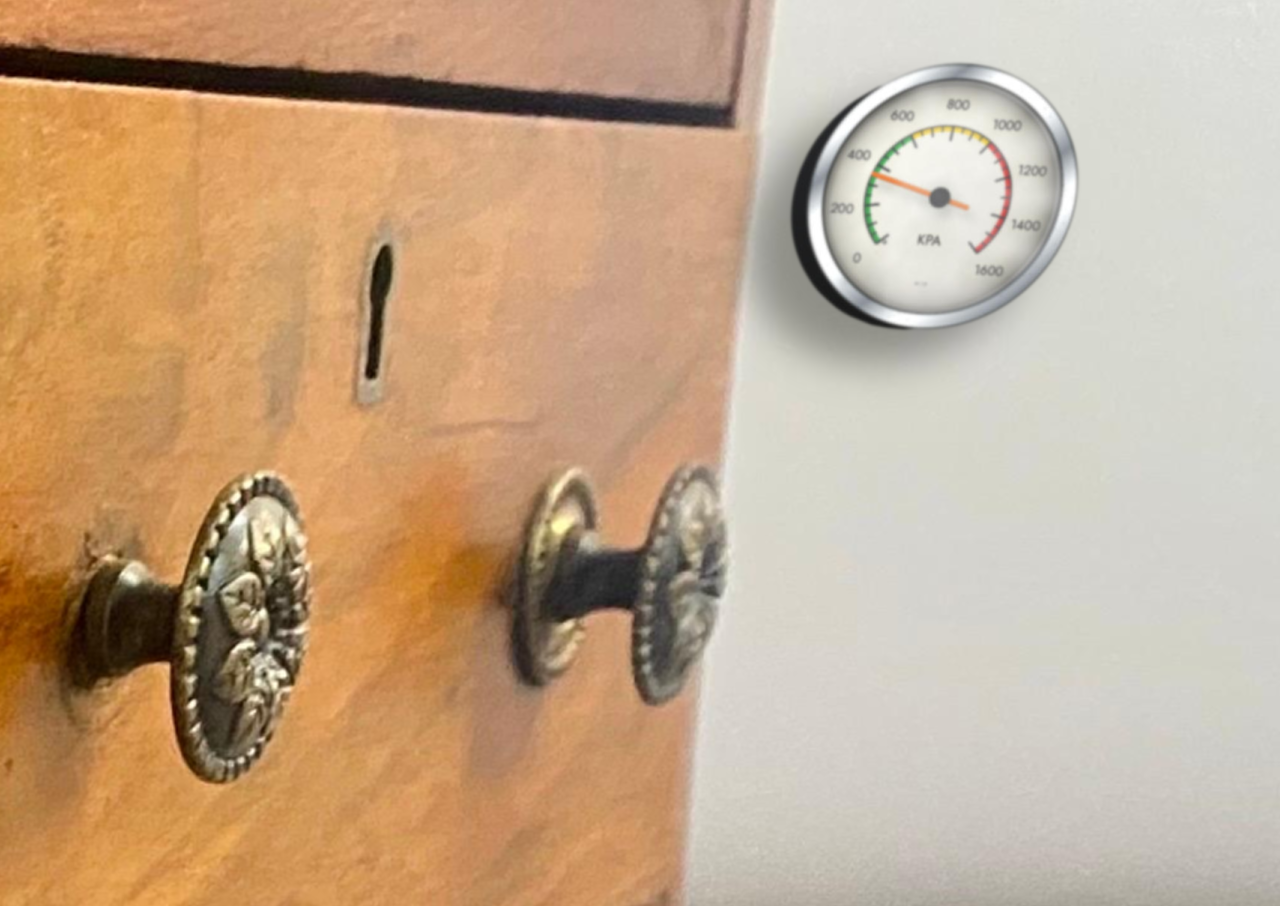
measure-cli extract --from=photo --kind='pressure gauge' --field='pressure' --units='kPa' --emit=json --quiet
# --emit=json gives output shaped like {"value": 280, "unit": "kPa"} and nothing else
{"value": 350, "unit": "kPa"}
